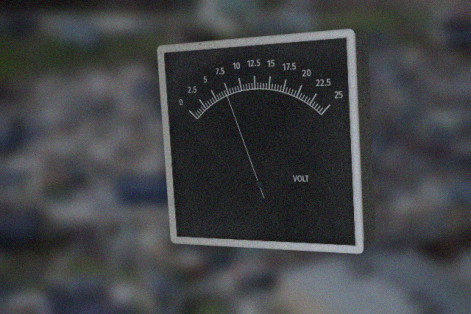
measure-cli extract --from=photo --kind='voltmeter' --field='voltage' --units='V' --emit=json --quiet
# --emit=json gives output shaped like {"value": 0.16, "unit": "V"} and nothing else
{"value": 7.5, "unit": "V"}
